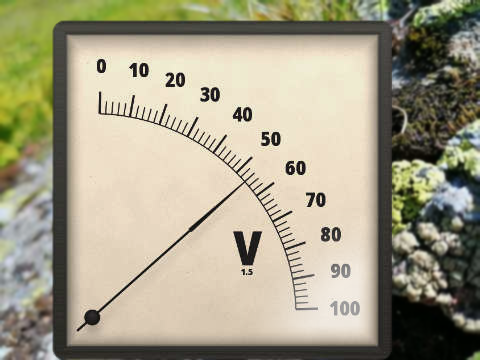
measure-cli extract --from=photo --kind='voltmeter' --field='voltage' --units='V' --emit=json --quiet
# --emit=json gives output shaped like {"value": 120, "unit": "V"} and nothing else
{"value": 54, "unit": "V"}
